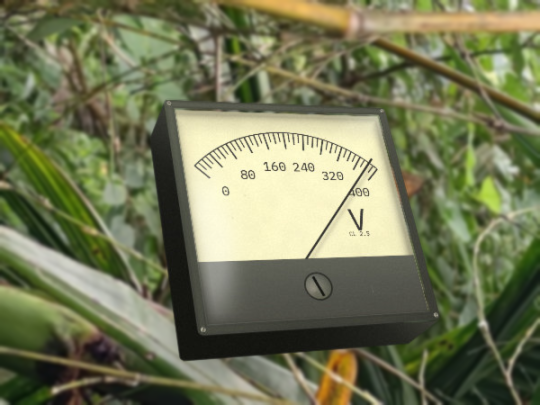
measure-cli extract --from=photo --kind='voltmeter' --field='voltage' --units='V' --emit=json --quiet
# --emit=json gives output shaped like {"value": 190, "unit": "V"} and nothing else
{"value": 380, "unit": "V"}
